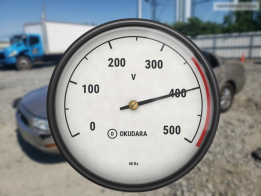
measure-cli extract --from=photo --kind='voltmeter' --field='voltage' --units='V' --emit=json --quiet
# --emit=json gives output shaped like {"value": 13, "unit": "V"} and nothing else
{"value": 400, "unit": "V"}
